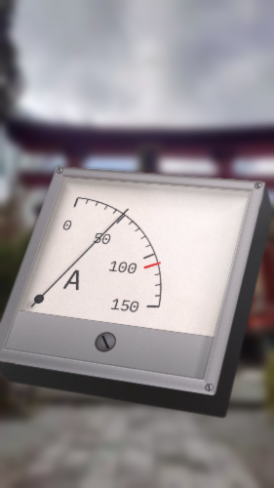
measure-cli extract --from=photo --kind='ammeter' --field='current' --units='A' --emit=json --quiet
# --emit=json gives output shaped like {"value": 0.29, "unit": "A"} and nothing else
{"value": 50, "unit": "A"}
